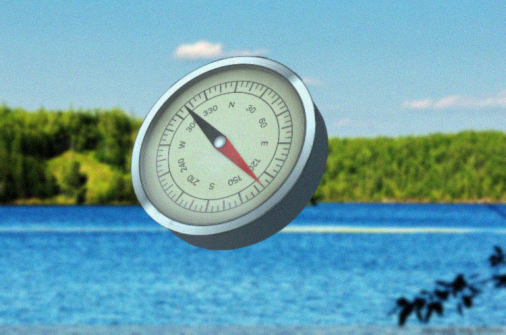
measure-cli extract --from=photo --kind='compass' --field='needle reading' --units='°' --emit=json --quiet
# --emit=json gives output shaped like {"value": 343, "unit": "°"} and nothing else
{"value": 130, "unit": "°"}
